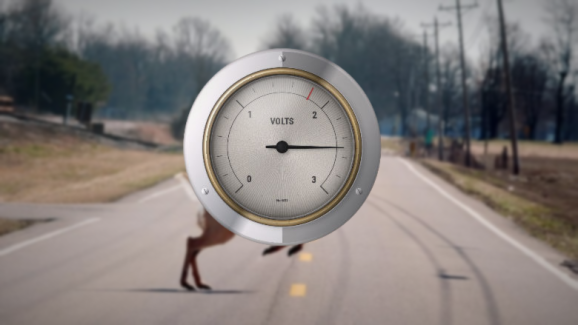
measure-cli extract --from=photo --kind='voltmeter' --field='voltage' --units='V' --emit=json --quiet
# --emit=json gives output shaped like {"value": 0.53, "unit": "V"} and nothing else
{"value": 2.5, "unit": "V"}
